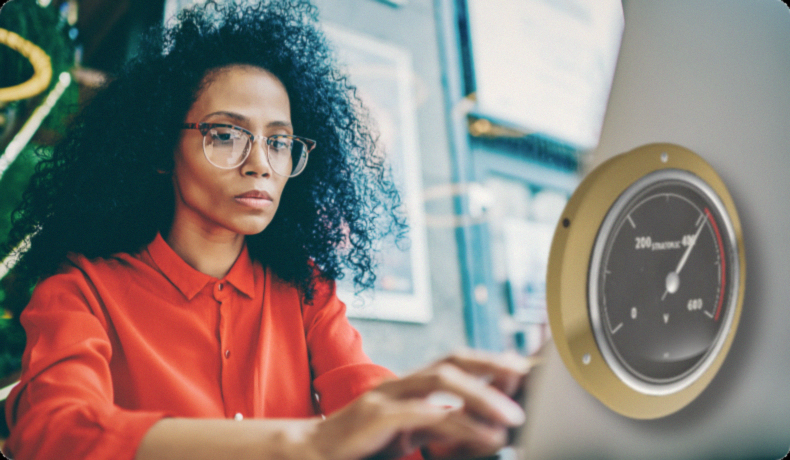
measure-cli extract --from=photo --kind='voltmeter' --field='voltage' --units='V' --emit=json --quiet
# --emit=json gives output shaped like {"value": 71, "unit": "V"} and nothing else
{"value": 400, "unit": "V"}
